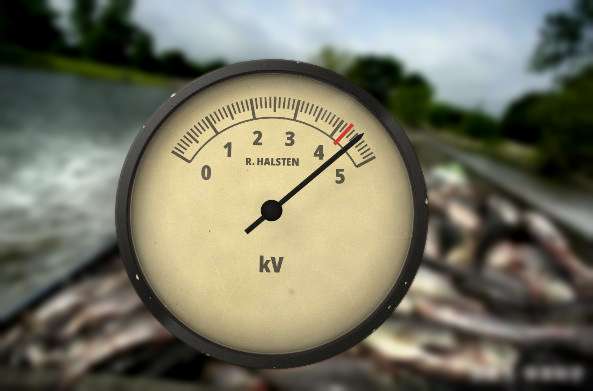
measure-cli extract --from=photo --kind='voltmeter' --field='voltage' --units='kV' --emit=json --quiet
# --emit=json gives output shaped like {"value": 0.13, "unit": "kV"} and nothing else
{"value": 4.5, "unit": "kV"}
